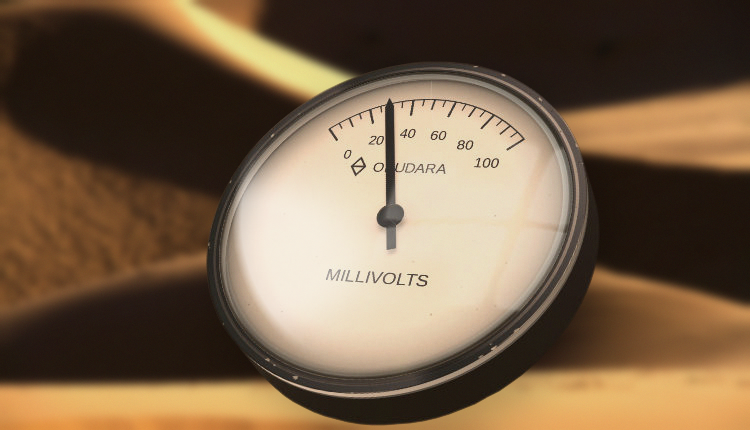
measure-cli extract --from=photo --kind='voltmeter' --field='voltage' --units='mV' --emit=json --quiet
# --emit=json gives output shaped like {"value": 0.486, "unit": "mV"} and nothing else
{"value": 30, "unit": "mV"}
